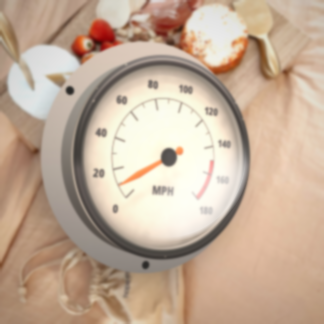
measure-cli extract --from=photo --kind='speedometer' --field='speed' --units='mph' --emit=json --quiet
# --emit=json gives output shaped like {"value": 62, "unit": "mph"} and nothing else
{"value": 10, "unit": "mph"}
